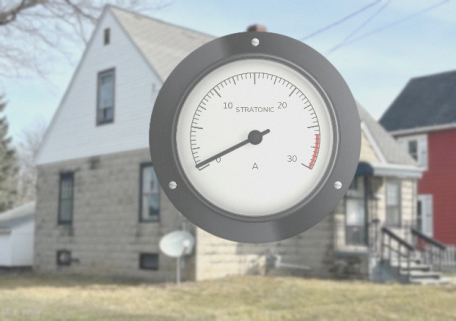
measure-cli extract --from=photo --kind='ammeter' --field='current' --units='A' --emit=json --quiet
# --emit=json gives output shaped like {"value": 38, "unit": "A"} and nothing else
{"value": 0.5, "unit": "A"}
